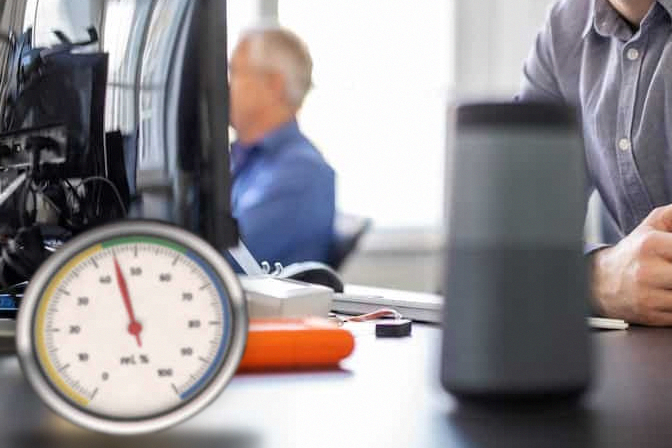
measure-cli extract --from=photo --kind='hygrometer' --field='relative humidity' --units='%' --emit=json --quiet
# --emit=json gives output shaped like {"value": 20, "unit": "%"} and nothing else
{"value": 45, "unit": "%"}
